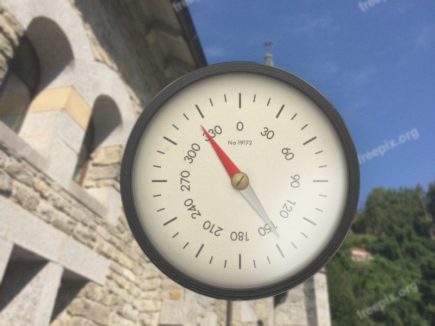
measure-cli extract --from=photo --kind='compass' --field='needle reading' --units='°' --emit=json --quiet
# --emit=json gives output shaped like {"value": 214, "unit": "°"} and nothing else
{"value": 325, "unit": "°"}
